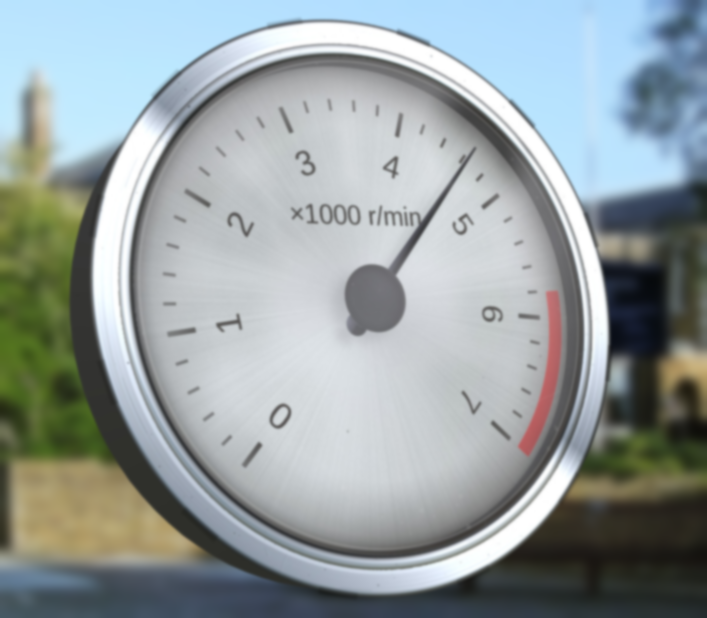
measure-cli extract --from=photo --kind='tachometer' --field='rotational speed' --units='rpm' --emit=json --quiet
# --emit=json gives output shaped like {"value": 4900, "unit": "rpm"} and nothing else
{"value": 4600, "unit": "rpm"}
